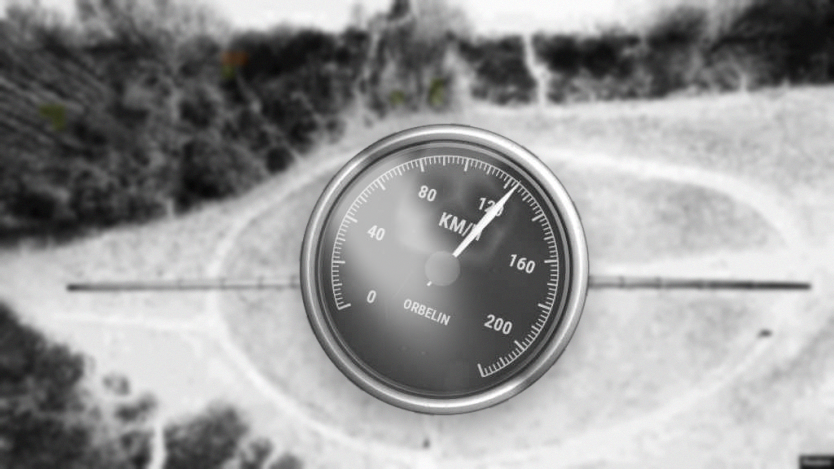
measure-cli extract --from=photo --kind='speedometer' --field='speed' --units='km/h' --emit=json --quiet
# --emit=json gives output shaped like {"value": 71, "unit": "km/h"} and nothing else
{"value": 124, "unit": "km/h"}
